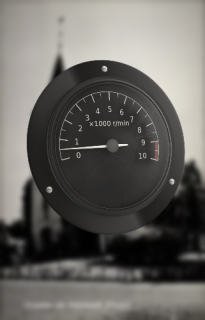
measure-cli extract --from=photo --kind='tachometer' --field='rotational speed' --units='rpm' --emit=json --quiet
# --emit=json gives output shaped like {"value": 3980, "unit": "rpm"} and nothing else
{"value": 500, "unit": "rpm"}
